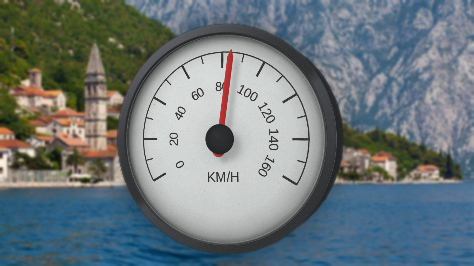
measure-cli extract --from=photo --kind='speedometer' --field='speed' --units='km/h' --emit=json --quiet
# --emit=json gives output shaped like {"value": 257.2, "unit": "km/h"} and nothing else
{"value": 85, "unit": "km/h"}
